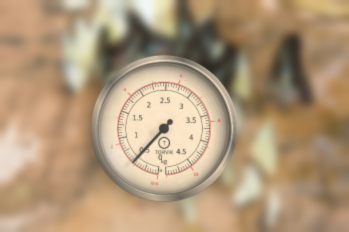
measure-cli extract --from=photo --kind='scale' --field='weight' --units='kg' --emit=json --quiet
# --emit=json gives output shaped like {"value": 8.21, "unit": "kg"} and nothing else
{"value": 0.5, "unit": "kg"}
